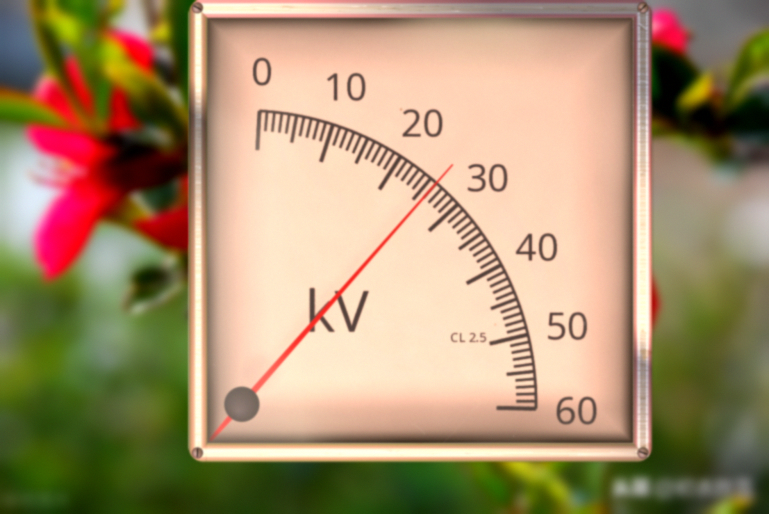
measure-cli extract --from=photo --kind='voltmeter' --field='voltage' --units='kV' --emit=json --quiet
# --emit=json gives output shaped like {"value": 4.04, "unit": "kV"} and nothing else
{"value": 26, "unit": "kV"}
